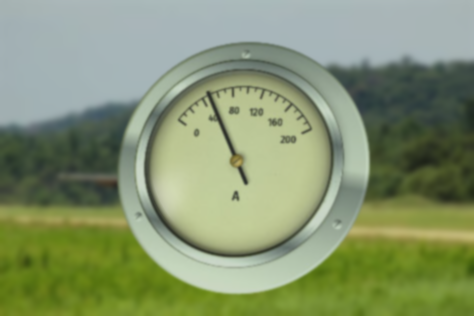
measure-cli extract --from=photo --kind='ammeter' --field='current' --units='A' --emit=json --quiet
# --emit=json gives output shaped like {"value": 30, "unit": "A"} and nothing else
{"value": 50, "unit": "A"}
